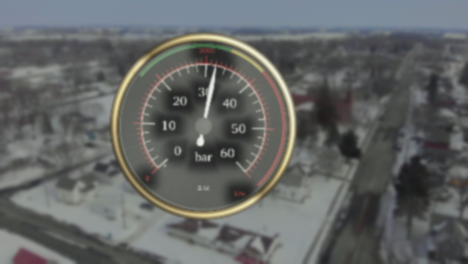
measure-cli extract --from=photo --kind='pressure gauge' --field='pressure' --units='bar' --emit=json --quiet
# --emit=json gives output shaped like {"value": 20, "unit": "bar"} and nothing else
{"value": 32, "unit": "bar"}
